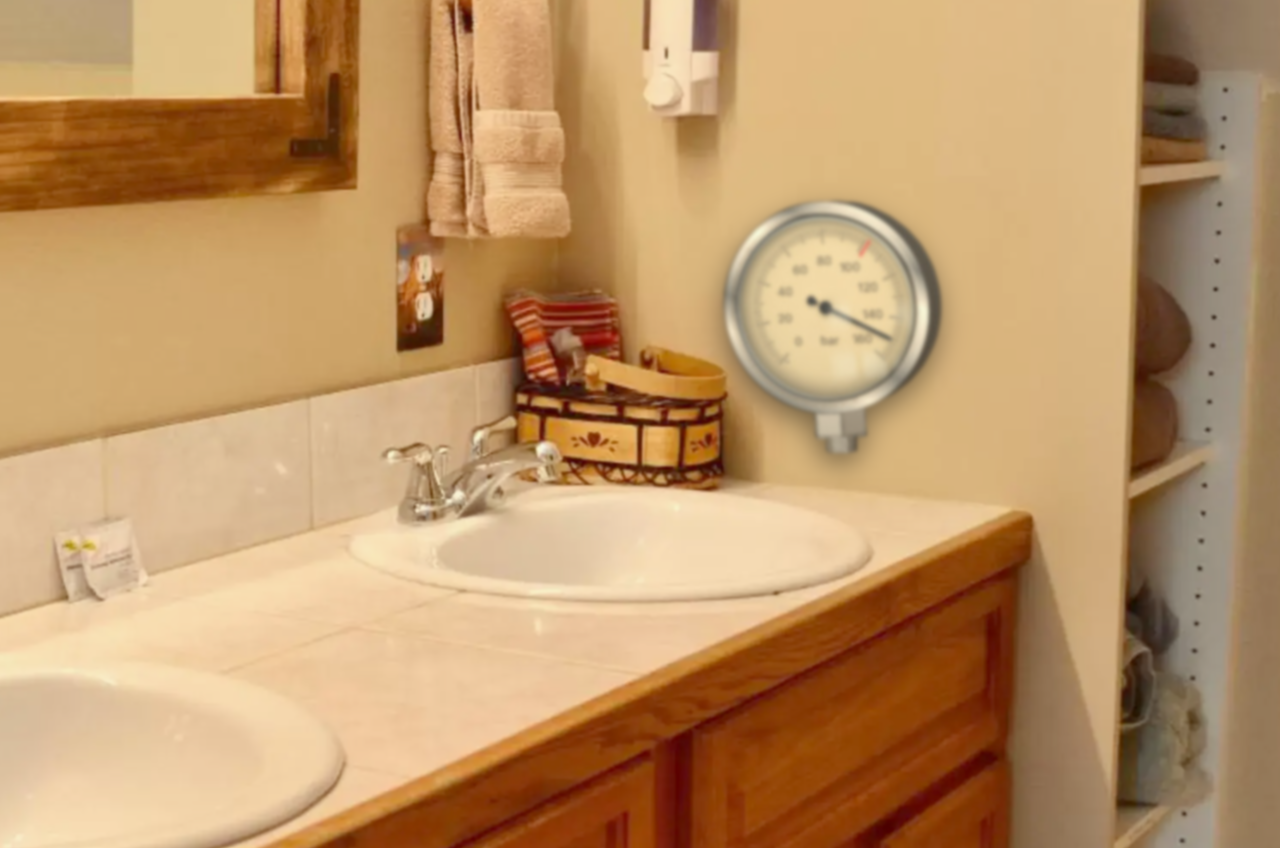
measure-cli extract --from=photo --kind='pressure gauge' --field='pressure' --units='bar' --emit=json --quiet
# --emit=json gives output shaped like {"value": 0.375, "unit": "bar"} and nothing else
{"value": 150, "unit": "bar"}
